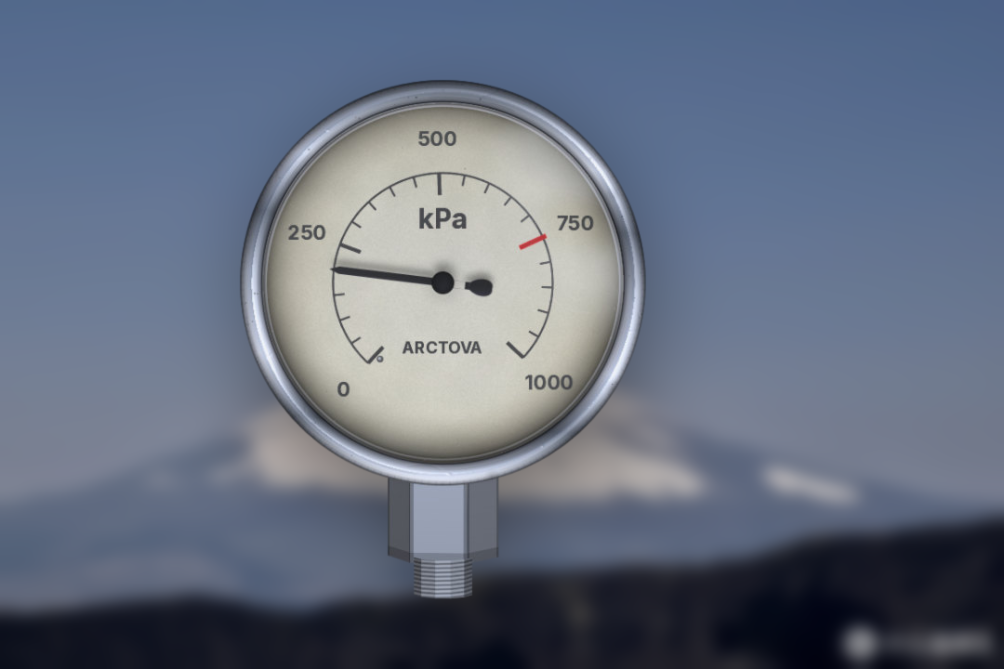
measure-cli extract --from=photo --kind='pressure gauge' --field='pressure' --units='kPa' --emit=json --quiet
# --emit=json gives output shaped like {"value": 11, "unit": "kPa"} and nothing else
{"value": 200, "unit": "kPa"}
